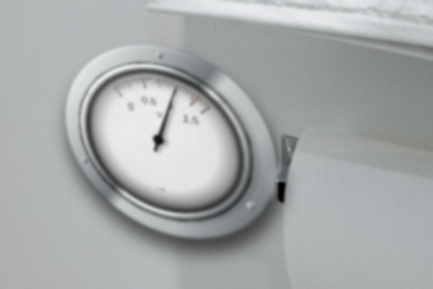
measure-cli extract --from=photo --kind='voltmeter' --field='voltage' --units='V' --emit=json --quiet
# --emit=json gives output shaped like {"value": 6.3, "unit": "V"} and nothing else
{"value": 1, "unit": "V"}
